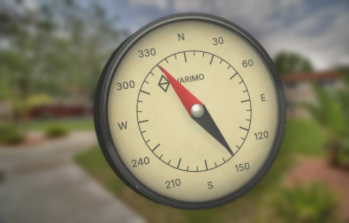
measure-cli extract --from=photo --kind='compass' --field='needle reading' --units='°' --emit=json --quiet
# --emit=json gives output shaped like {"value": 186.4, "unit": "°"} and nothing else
{"value": 330, "unit": "°"}
